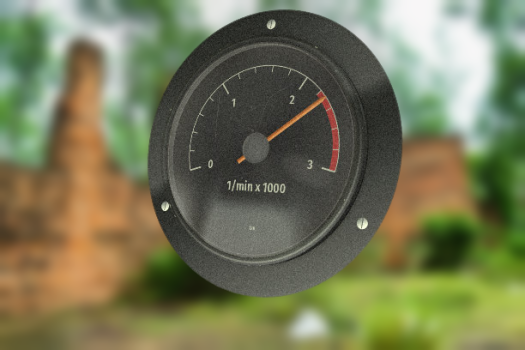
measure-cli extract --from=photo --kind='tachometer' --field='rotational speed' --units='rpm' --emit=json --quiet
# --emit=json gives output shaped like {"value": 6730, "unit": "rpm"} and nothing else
{"value": 2300, "unit": "rpm"}
